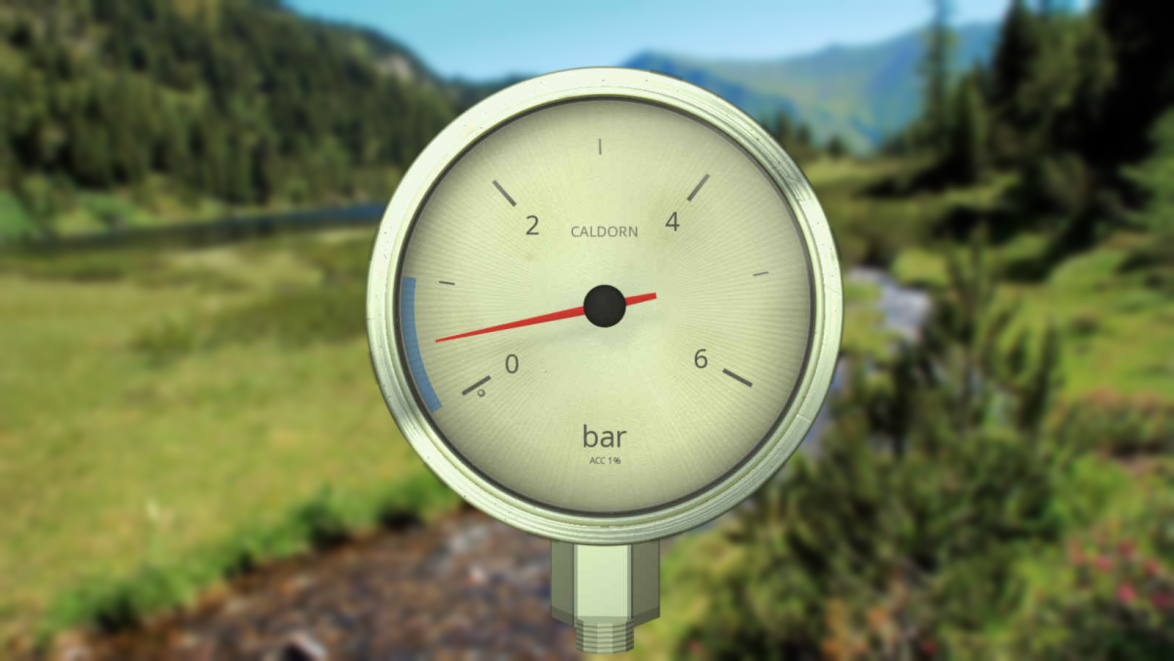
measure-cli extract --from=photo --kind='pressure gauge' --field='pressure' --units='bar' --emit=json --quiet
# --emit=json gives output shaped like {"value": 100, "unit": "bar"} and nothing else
{"value": 0.5, "unit": "bar"}
